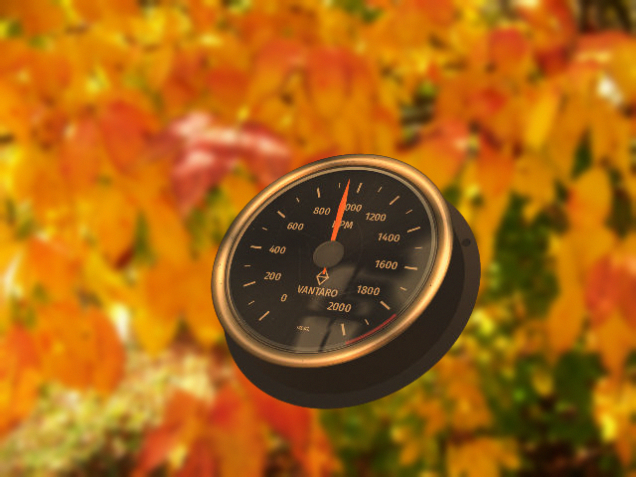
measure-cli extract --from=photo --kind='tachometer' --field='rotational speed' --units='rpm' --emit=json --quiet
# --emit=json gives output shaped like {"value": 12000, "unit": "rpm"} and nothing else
{"value": 950, "unit": "rpm"}
